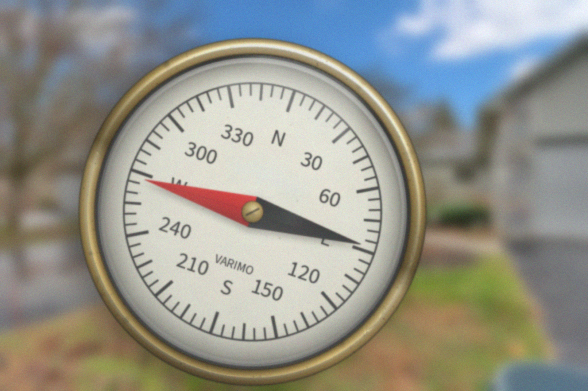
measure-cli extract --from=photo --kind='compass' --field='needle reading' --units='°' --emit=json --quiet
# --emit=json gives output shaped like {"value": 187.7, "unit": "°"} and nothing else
{"value": 267.5, "unit": "°"}
